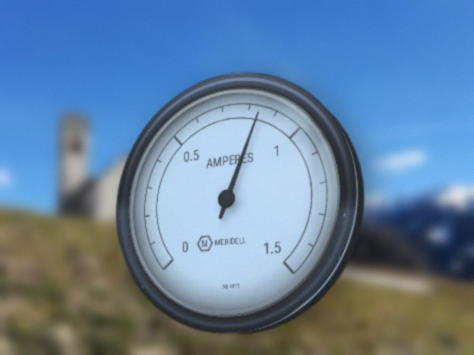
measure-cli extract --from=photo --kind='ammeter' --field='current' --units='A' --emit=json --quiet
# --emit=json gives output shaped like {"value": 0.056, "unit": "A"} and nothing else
{"value": 0.85, "unit": "A"}
